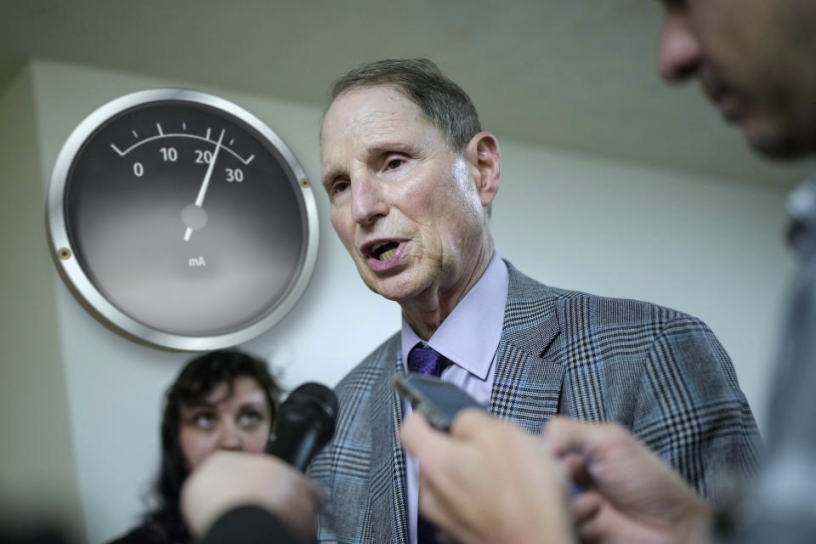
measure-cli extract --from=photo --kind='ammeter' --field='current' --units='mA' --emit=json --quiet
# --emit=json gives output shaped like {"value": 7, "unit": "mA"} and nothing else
{"value": 22.5, "unit": "mA"}
